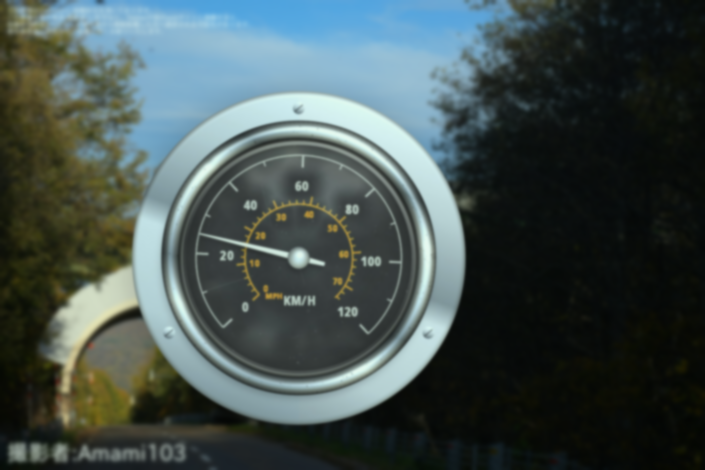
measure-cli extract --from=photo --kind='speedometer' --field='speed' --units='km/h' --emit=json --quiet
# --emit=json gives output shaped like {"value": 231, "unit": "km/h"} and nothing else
{"value": 25, "unit": "km/h"}
